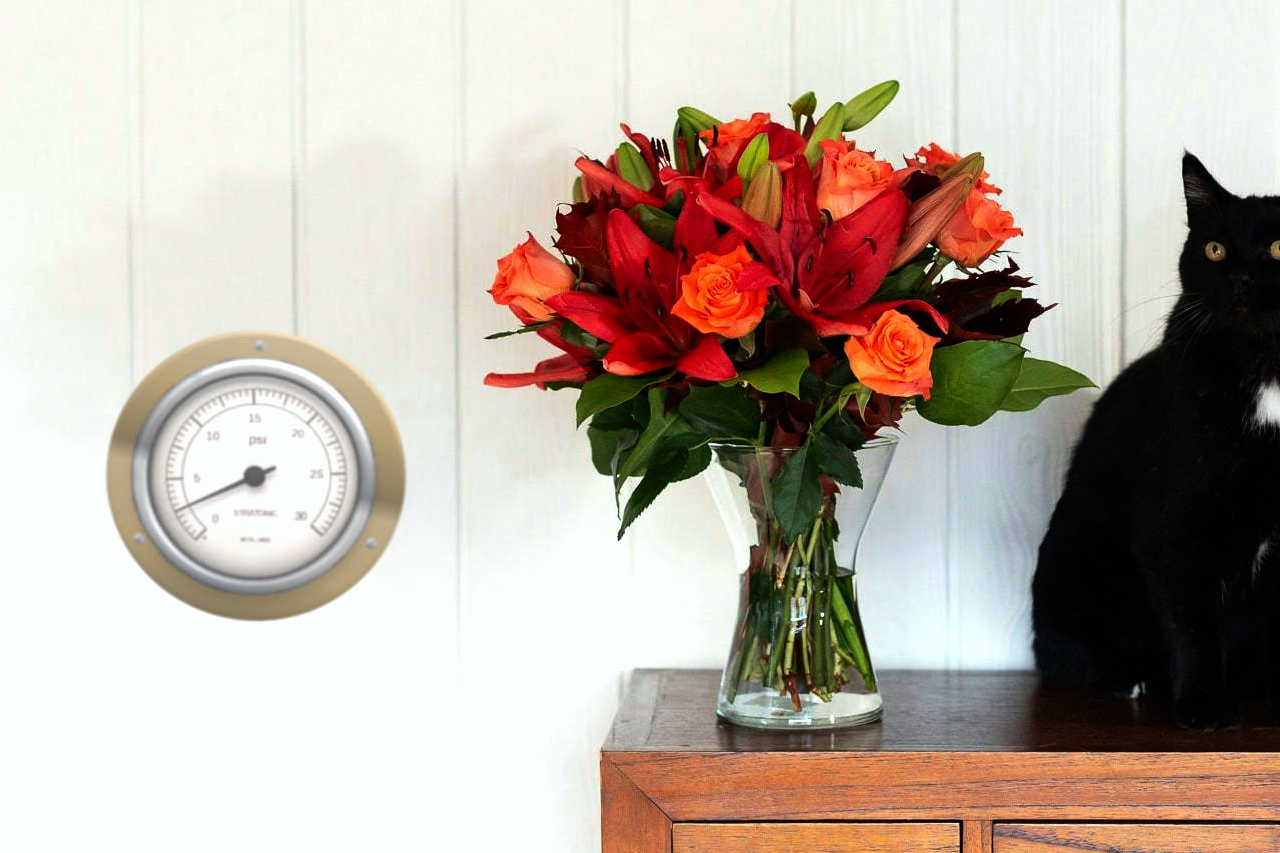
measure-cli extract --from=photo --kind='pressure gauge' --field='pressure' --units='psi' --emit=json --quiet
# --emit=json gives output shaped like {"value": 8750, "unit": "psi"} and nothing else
{"value": 2.5, "unit": "psi"}
